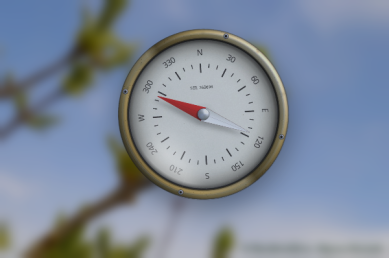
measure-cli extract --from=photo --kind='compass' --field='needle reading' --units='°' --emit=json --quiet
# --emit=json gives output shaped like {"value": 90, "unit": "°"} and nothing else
{"value": 295, "unit": "°"}
